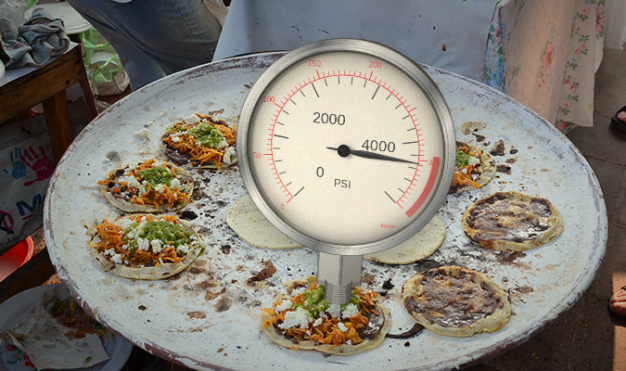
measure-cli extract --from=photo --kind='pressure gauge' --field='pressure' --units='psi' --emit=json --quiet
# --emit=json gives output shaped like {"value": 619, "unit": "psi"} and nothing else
{"value": 4300, "unit": "psi"}
